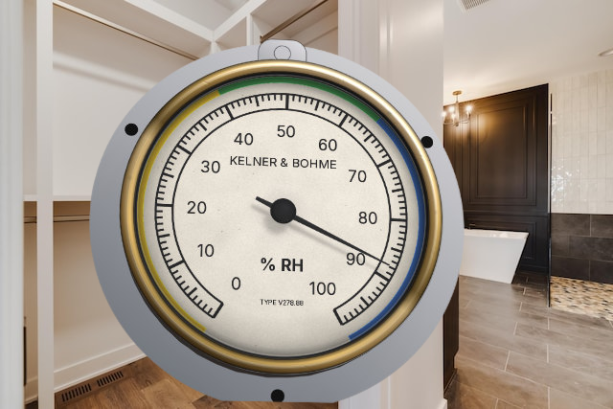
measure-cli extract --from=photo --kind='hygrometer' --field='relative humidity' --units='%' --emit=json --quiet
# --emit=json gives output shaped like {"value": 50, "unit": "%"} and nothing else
{"value": 88, "unit": "%"}
